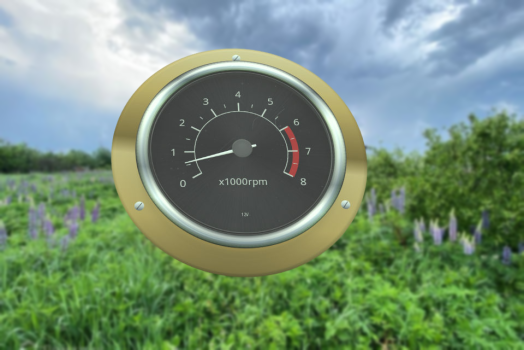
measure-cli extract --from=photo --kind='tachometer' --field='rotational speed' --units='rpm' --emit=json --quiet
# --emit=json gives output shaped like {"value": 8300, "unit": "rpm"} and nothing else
{"value": 500, "unit": "rpm"}
